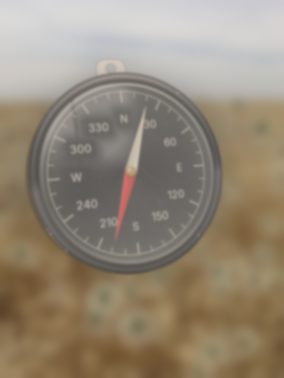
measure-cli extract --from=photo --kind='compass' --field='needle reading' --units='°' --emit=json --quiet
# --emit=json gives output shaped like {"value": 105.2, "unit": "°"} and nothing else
{"value": 200, "unit": "°"}
